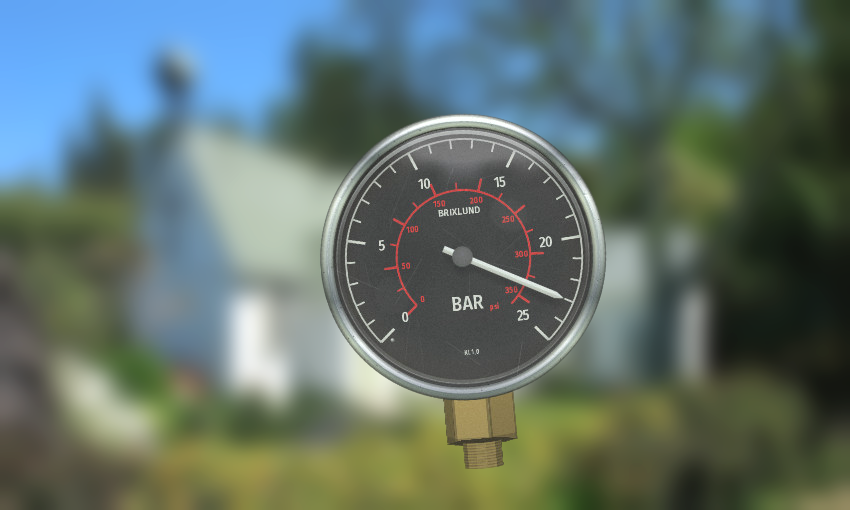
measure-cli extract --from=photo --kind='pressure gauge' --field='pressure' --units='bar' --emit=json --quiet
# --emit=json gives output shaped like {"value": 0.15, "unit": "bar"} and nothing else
{"value": 23, "unit": "bar"}
